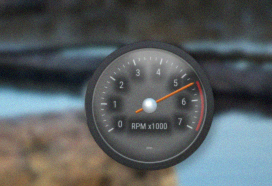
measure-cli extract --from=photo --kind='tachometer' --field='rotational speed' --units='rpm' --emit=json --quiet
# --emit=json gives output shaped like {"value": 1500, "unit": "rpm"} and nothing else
{"value": 5400, "unit": "rpm"}
